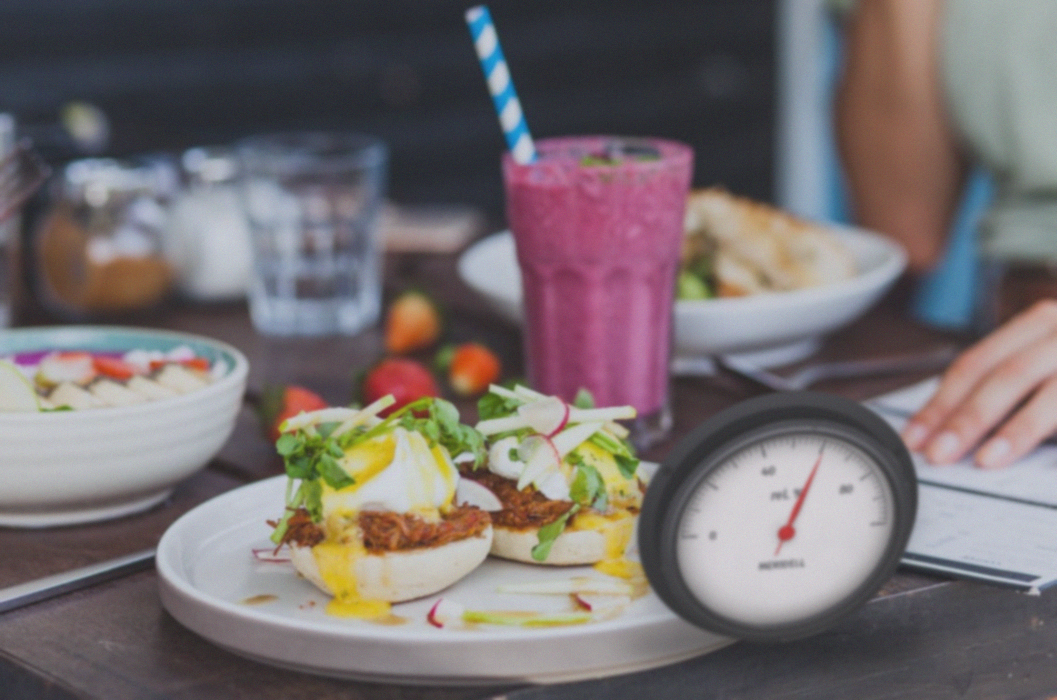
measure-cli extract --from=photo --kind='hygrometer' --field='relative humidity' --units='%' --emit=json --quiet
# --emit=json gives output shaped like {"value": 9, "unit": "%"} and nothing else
{"value": 60, "unit": "%"}
